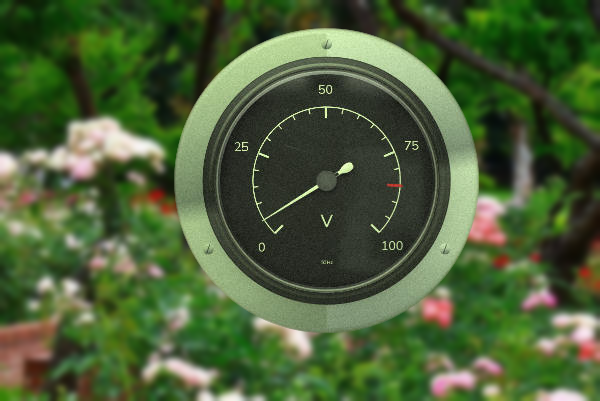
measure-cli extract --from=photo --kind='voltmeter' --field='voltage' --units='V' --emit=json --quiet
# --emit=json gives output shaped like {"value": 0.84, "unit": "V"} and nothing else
{"value": 5, "unit": "V"}
